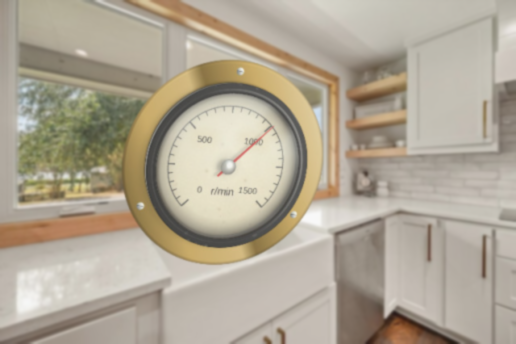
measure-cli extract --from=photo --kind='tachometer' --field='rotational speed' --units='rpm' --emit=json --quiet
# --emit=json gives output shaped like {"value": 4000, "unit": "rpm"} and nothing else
{"value": 1000, "unit": "rpm"}
